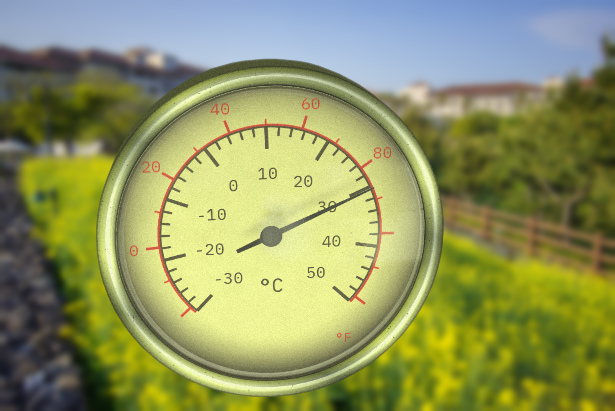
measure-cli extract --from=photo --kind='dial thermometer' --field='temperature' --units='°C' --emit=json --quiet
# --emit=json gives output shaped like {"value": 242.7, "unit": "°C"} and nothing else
{"value": 30, "unit": "°C"}
